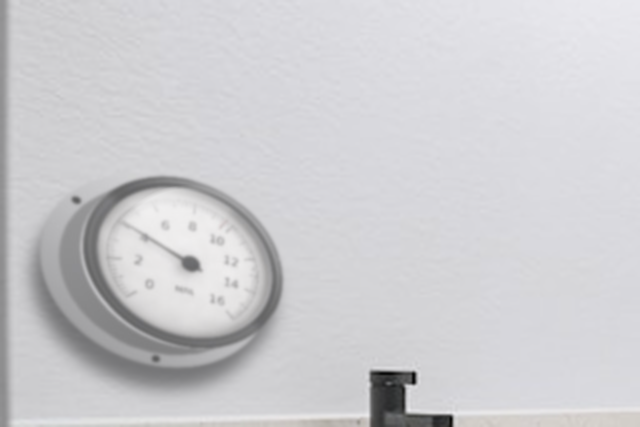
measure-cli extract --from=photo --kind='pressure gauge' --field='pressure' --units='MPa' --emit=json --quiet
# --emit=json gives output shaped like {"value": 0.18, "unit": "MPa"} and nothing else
{"value": 4, "unit": "MPa"}
